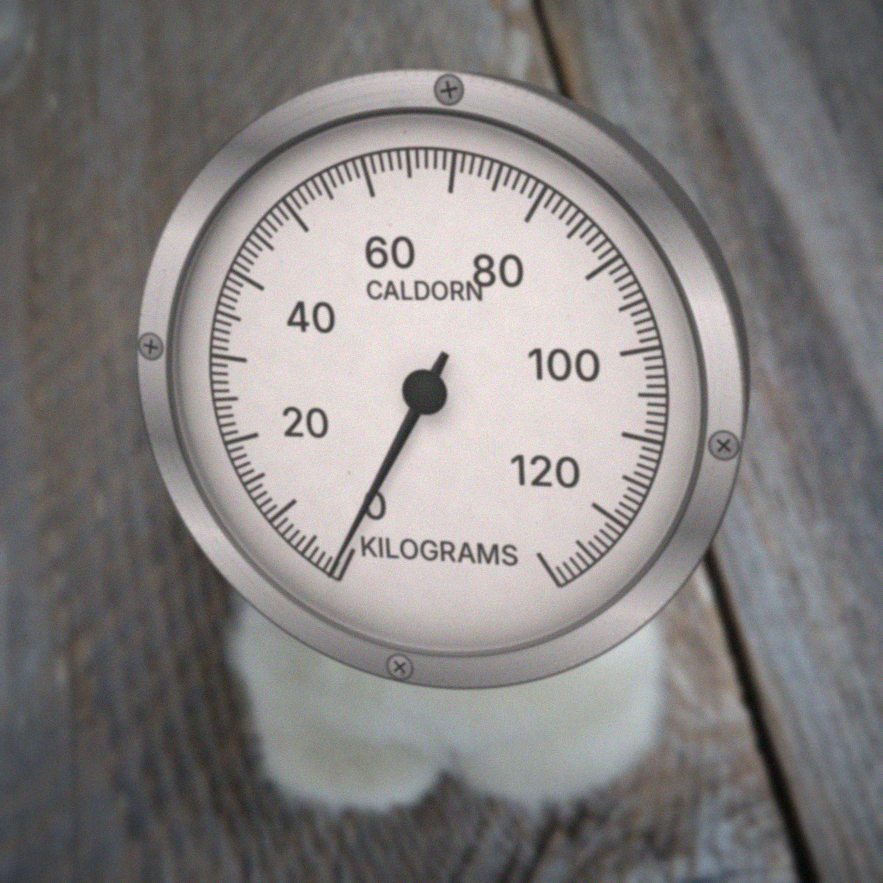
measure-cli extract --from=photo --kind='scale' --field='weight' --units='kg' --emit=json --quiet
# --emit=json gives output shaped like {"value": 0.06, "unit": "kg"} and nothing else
{"value": 1, "unit": "kg"}
